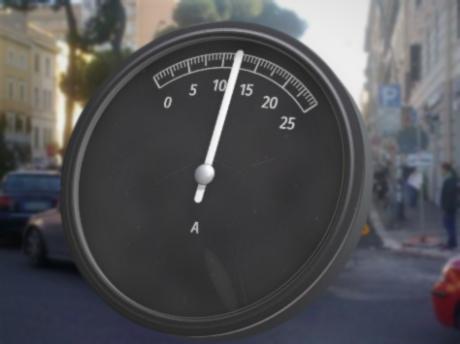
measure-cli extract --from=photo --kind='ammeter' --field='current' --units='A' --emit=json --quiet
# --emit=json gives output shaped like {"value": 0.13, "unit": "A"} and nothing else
{"value": 12.5, "unit": "A"}
